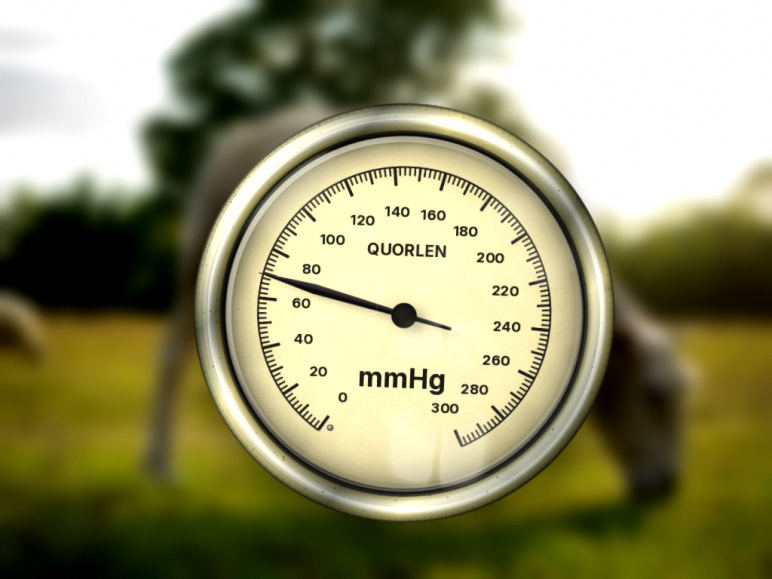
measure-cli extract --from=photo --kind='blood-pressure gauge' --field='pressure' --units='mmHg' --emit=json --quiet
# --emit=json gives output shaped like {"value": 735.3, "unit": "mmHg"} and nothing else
{"value": 70, "unit": "mmHg"}
